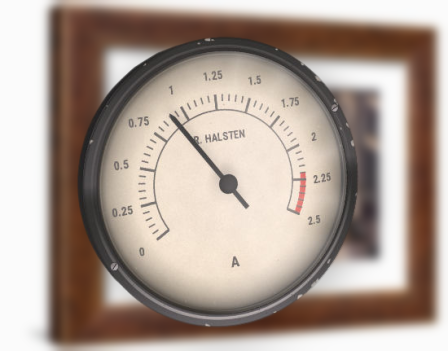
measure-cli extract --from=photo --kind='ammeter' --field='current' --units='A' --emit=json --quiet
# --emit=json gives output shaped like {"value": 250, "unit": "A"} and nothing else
{"value": 0.9, "unit": "A"}
